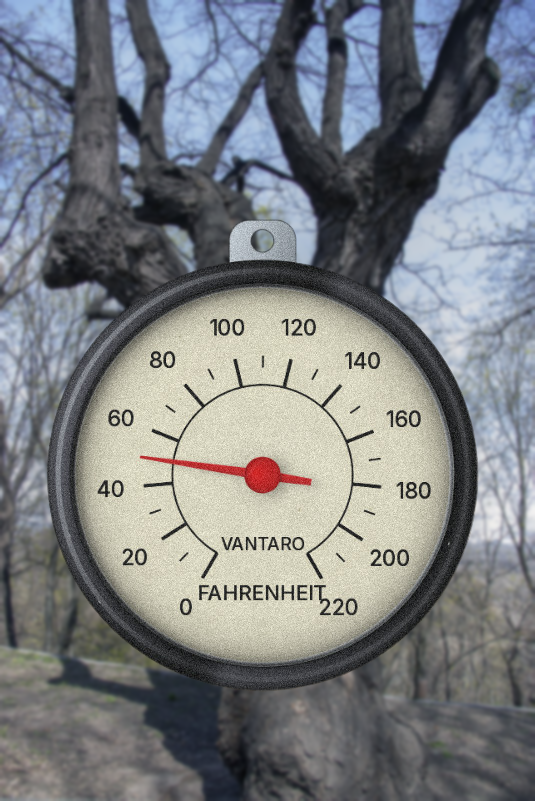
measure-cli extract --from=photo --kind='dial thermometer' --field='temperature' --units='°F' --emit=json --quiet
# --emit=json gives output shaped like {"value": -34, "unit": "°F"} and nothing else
{"value": 50, "unit": "°F"}
